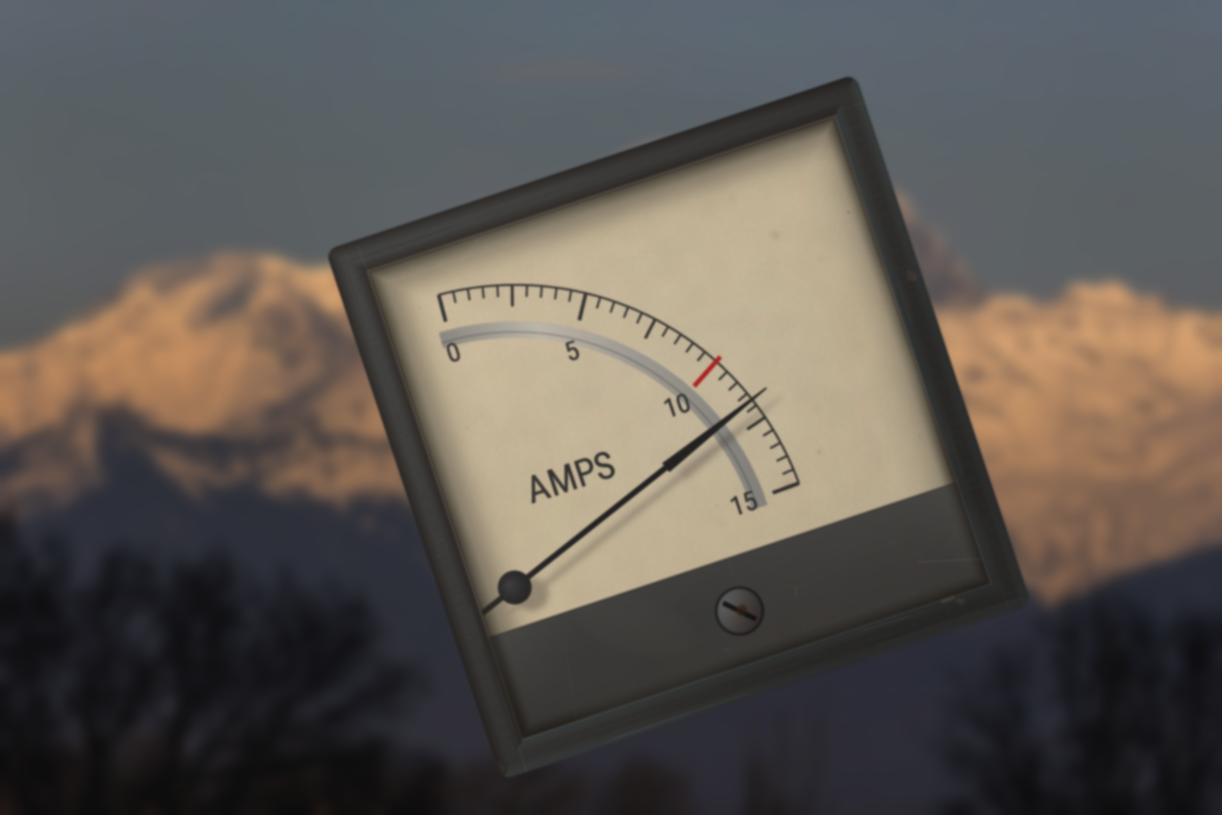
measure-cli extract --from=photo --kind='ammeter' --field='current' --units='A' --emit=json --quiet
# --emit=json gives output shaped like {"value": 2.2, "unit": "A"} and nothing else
{"value": 11.75, "unit": "A"}
